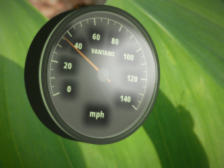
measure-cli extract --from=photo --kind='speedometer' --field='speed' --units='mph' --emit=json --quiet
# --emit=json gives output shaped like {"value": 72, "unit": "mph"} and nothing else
{"value": 35, "unit": "mph"}
